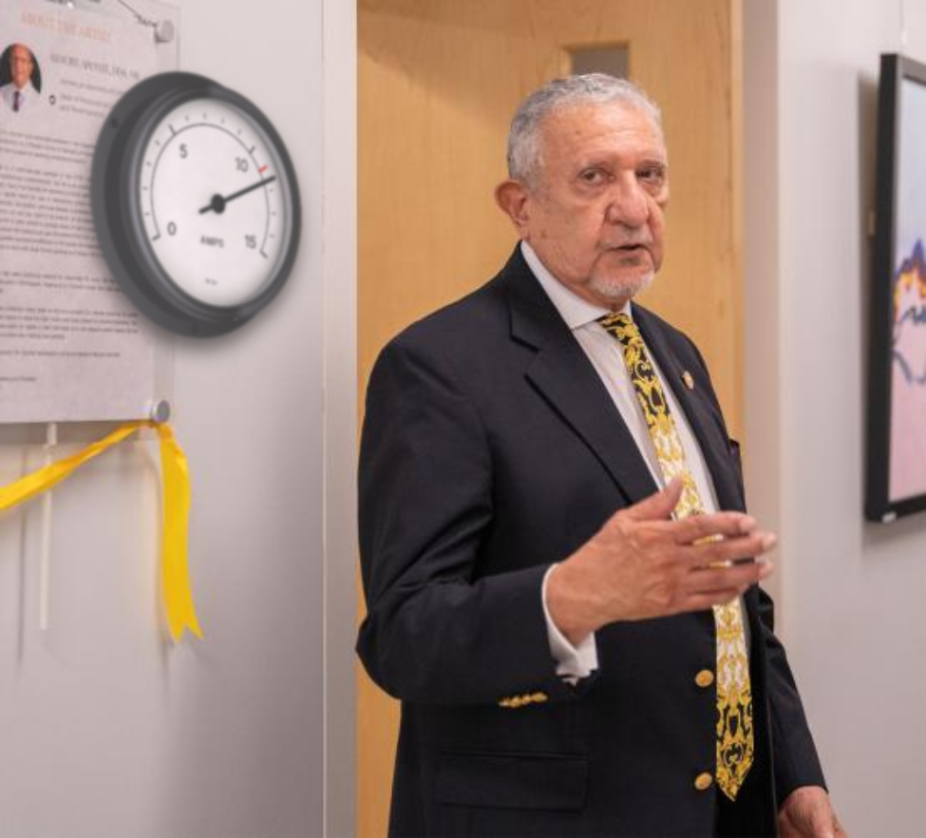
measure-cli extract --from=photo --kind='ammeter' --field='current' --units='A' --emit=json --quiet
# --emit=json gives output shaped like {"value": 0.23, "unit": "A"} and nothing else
{"value": 11.5, "unit": "A"}
